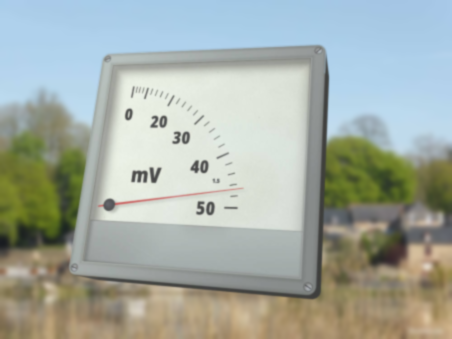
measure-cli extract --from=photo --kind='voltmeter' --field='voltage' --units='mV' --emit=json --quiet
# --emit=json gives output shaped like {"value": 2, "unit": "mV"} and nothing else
{"value": 47, "unit": "mV"}
